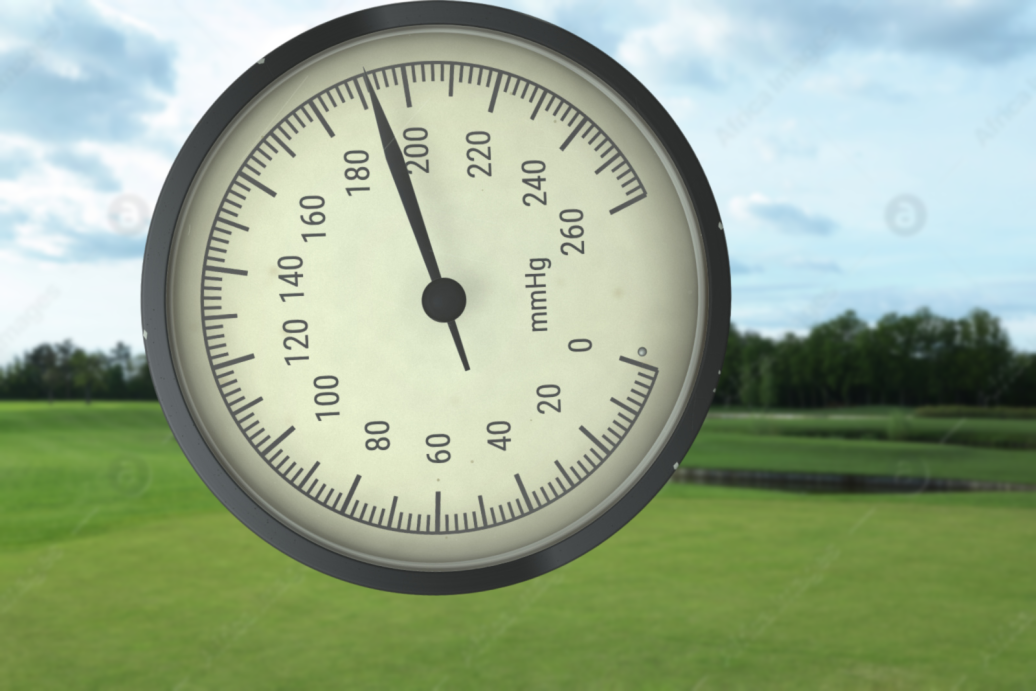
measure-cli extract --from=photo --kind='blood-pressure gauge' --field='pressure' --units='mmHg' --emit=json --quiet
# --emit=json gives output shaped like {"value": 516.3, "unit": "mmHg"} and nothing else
{"value": 192, "unit": "mmHg"}
